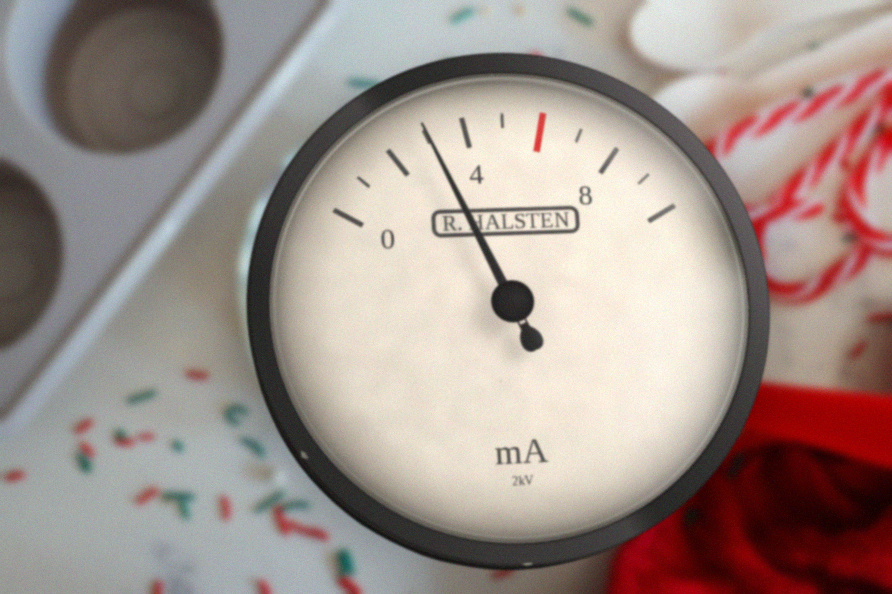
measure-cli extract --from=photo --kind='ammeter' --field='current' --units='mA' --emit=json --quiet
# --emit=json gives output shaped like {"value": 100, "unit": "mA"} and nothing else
{"value": 3, "unit": "mA"}
